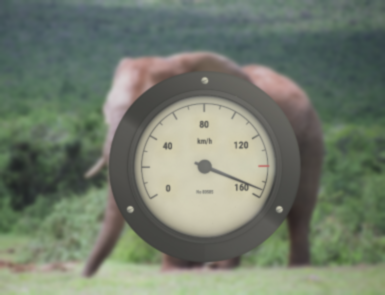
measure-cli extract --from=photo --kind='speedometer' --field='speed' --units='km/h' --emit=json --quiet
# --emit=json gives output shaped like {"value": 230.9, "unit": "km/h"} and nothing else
{"value": 155, "unit": "km/h"}
